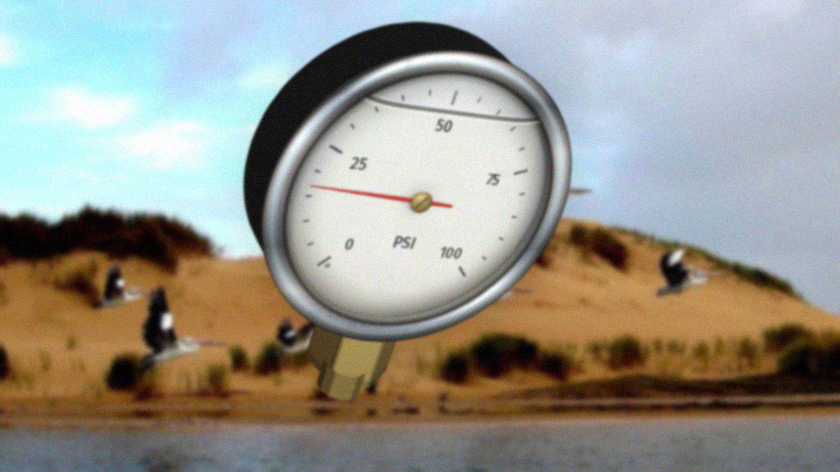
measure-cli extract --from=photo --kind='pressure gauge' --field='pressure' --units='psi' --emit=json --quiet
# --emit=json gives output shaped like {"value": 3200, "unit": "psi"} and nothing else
{"value": 17.5, "unit": "psi"}
